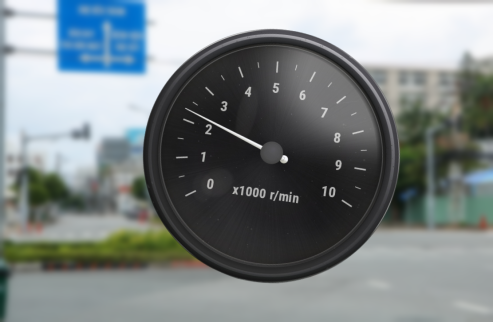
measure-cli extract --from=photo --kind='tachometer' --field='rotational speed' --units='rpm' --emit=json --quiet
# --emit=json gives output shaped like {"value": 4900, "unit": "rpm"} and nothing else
{"value": 2250, "unit": "rpm"}
